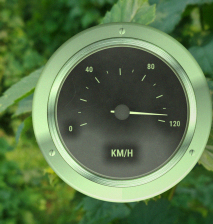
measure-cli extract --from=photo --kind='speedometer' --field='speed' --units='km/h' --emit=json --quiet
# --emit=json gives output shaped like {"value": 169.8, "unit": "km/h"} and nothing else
{"value": 115, "unit": "km/h"}
